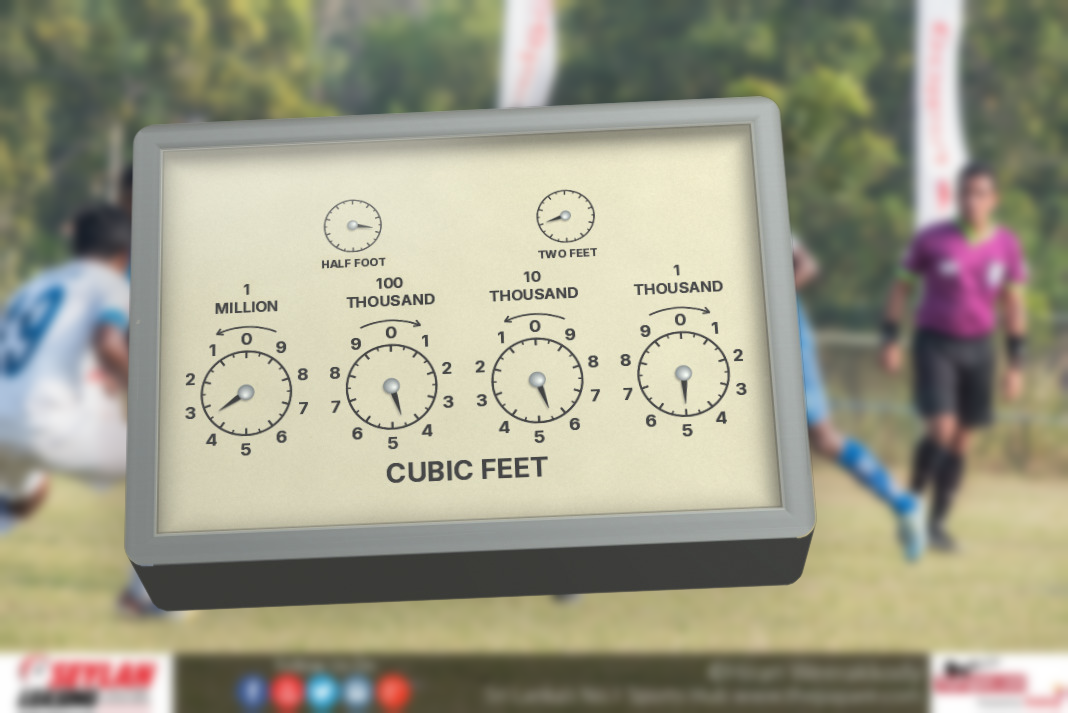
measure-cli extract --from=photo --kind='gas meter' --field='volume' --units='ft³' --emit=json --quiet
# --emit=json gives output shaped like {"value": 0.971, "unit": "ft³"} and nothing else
{"value": 345500, "unit": "ft³"}
